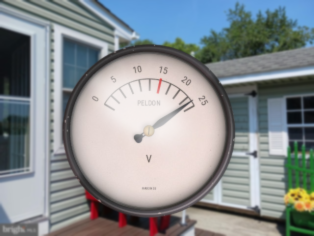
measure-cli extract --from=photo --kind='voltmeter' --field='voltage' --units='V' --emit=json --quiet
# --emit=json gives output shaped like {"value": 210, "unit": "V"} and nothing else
{"value": 23.75, "unit": "V"}
